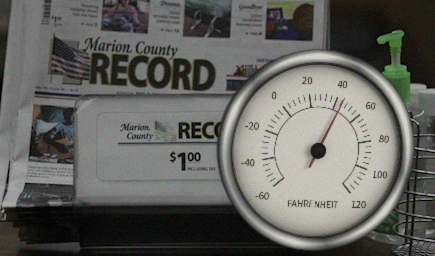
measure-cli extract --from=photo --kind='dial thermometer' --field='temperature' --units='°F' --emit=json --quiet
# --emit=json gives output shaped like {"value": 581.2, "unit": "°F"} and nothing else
{"value": 44, "unit": "°F"}
